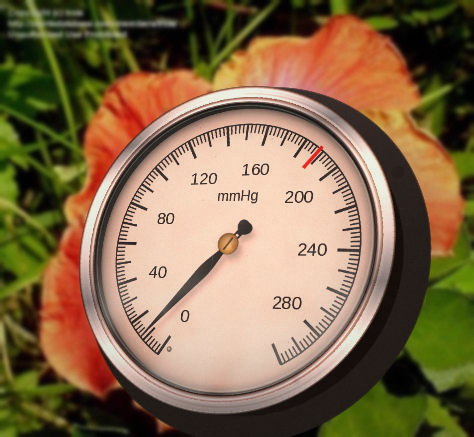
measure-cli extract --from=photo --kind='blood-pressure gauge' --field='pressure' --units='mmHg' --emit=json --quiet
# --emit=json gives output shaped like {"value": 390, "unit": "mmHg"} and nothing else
{"value": 10, "unit": "mmHg"}
